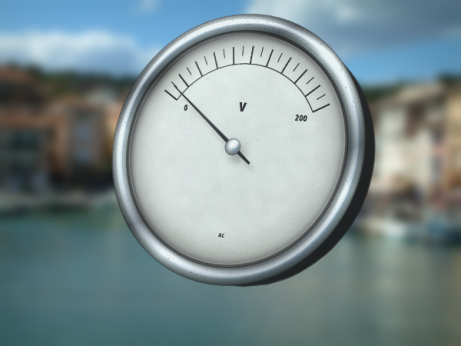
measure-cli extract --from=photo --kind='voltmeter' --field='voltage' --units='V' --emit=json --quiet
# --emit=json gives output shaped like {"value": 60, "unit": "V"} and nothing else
{"value": 10, "unit": "V"}
